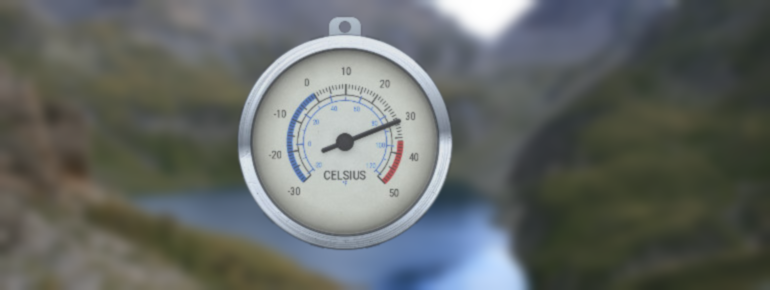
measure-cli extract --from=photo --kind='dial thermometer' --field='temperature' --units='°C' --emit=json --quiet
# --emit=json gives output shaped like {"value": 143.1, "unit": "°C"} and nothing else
{"value": 30, "unit": "°C"}
